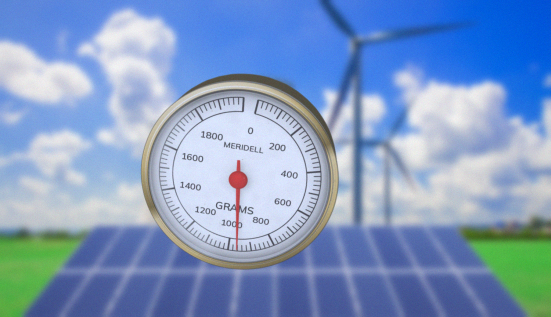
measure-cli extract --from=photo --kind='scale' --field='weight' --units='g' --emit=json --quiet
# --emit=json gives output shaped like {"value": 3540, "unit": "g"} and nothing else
{"value": 960, "unit": "g"}
